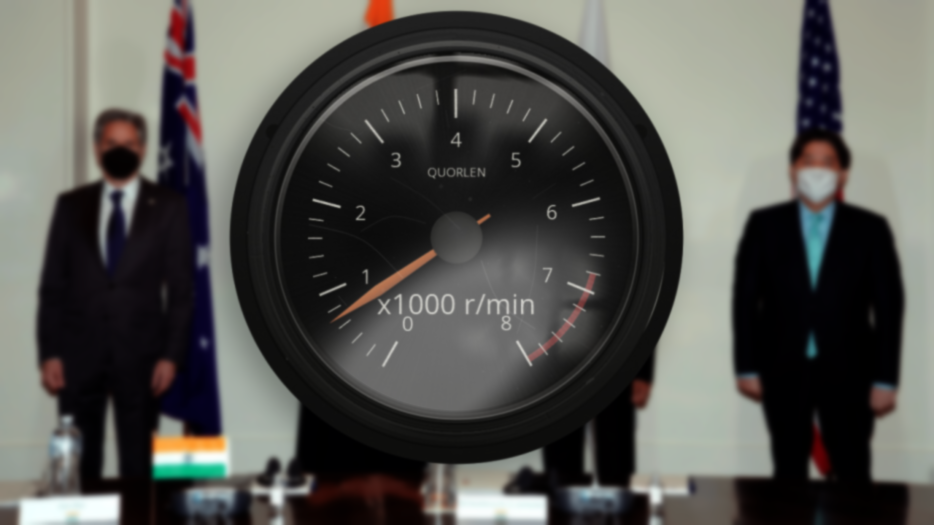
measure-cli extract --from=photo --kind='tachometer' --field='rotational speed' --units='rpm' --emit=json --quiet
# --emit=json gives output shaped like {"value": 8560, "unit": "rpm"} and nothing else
{"value": 700, "unit": "rpm"}
